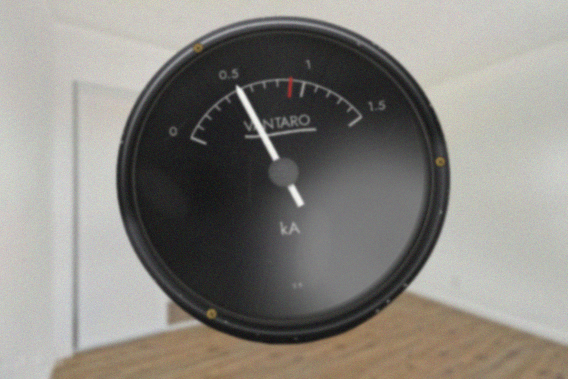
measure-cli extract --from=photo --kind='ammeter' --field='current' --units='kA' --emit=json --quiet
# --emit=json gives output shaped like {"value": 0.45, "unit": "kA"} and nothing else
{"value": 0.5, "unit": "kA"}
